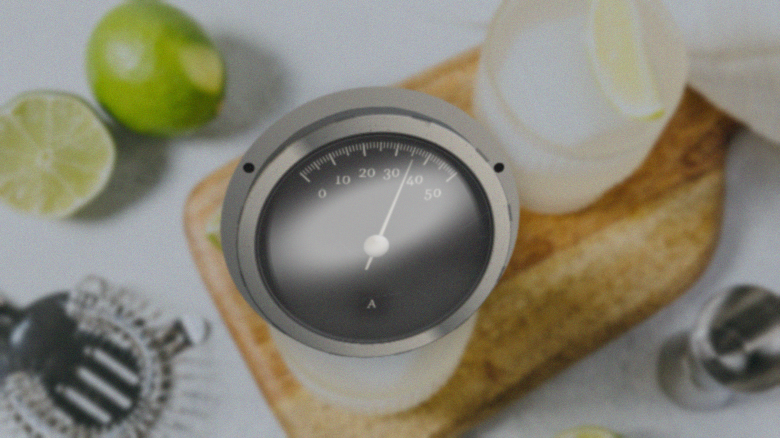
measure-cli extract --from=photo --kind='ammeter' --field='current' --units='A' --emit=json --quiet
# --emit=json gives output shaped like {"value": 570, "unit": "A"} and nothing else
{"value": 35, "unit": "A"}
